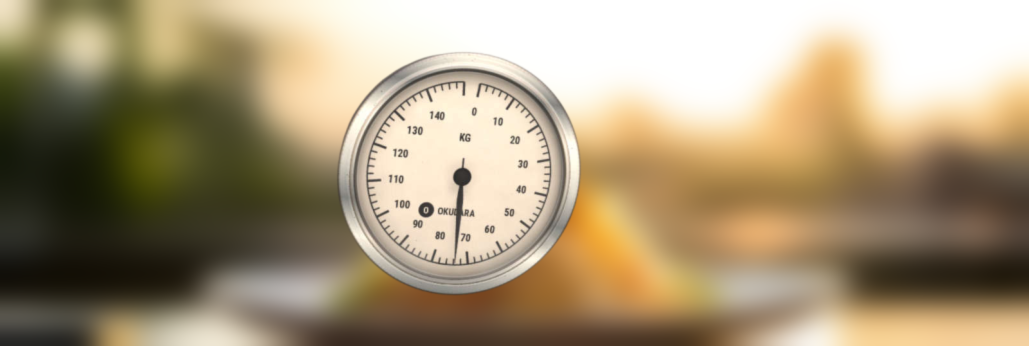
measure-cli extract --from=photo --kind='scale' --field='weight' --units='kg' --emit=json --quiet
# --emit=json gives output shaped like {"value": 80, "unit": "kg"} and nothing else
{"value": 74, "unit": "kg"}
